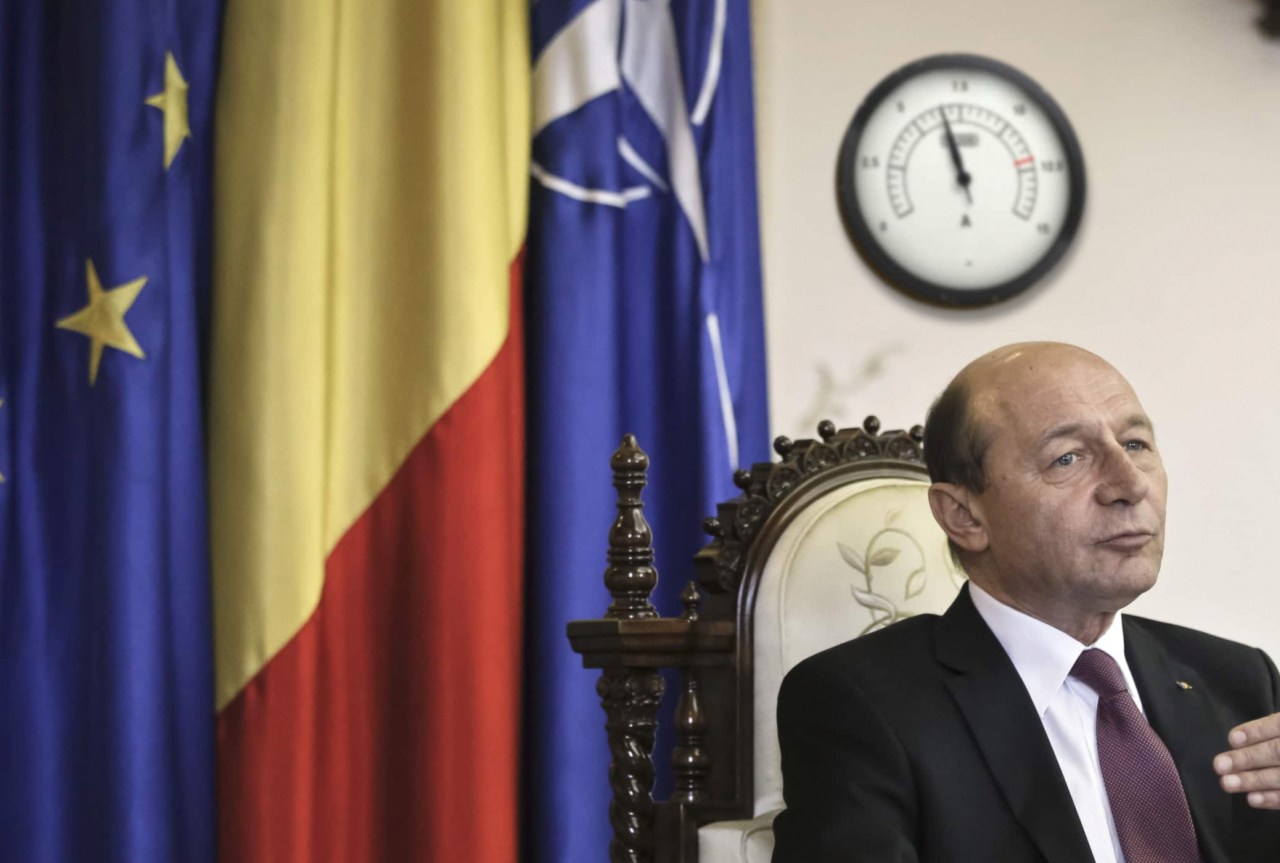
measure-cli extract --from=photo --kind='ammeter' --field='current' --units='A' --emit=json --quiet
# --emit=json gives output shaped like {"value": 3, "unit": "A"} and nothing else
{"value": 6.5, "unit": "A"}
